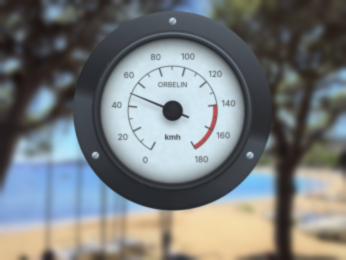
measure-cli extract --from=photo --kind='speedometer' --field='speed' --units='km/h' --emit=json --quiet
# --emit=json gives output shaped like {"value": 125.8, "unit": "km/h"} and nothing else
{"value": 50, "unit": "km/h"}
